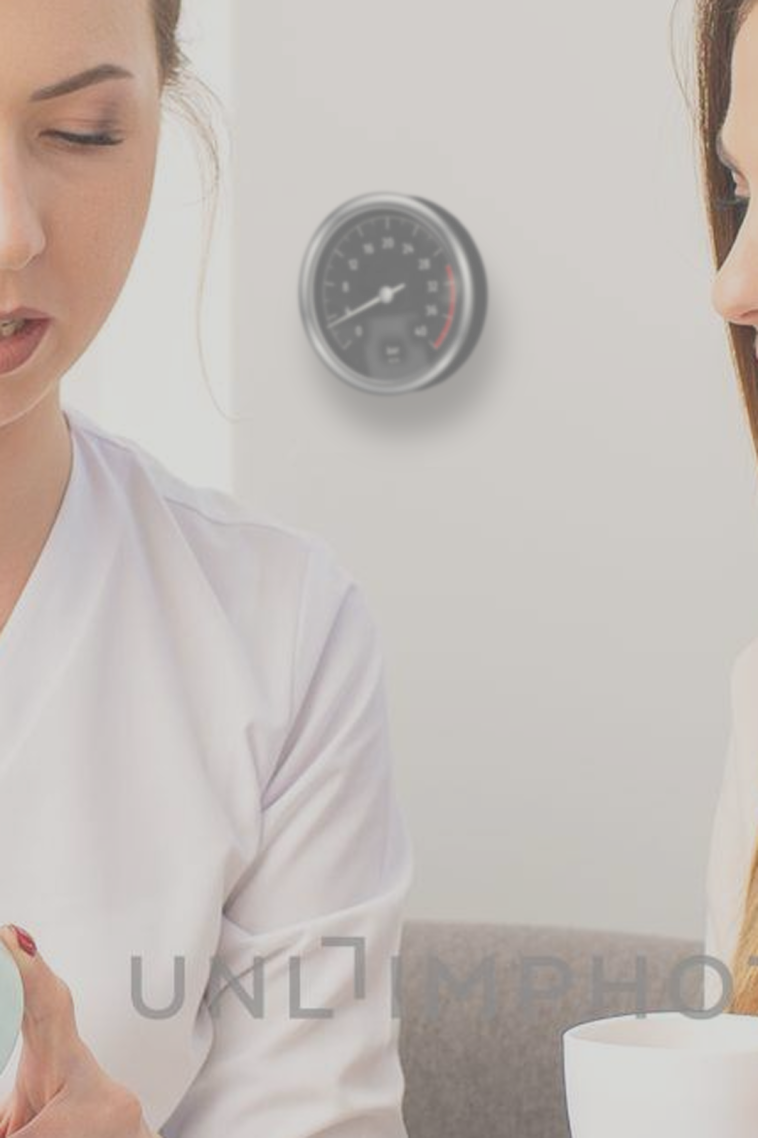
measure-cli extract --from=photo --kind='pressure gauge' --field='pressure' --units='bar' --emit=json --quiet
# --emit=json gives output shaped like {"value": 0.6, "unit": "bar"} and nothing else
{"value": 3, "unit": "bar"}
